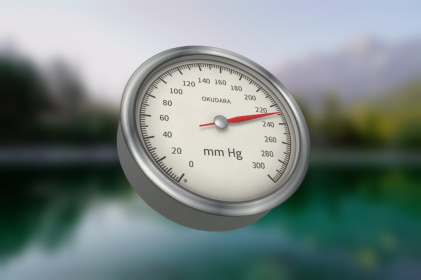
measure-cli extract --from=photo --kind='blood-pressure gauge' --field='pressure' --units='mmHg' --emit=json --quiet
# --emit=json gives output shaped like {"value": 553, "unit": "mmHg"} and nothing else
{"value": 230, "unit": "mmHg"}
